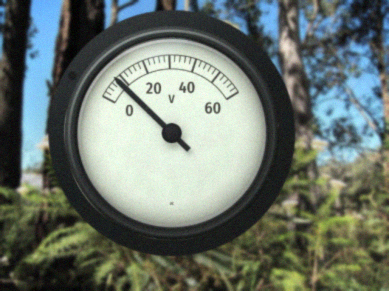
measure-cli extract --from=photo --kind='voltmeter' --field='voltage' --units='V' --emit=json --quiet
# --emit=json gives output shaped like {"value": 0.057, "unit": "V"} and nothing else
{"value": 8, "unit": "V"}
